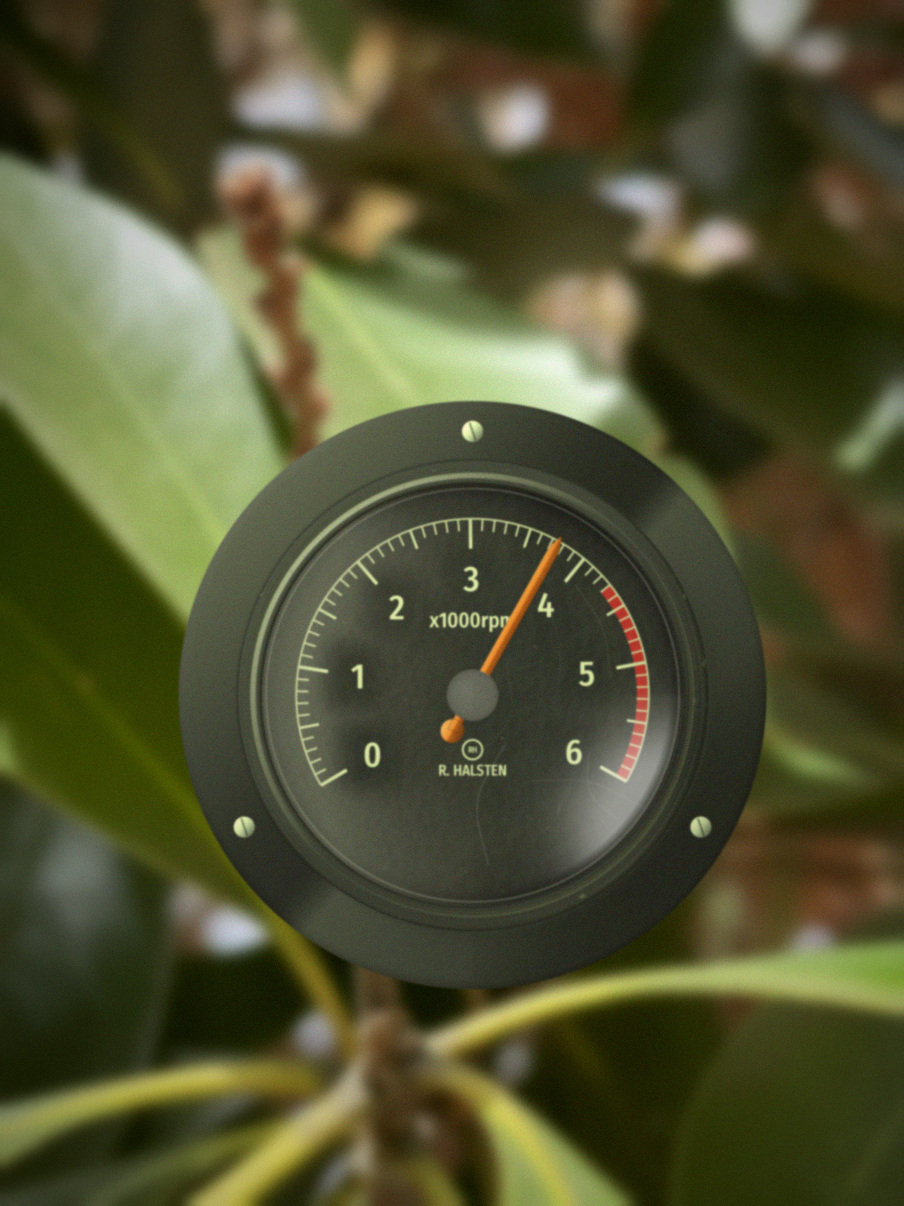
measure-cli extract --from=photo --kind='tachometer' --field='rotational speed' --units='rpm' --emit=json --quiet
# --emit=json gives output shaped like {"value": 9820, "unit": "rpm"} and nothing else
{"value": 3750, "unit": "rpm"}
